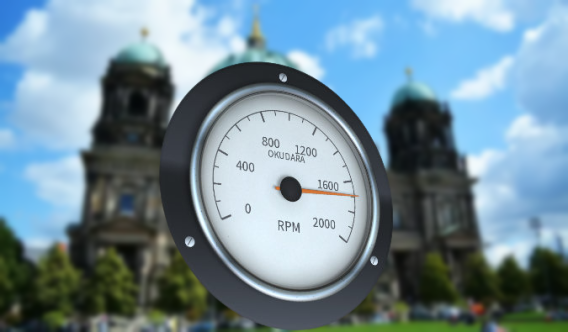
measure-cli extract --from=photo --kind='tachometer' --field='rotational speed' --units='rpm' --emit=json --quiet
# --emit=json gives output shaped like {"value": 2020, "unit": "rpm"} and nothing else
{"value": 1700, "unit": "rpm"}
